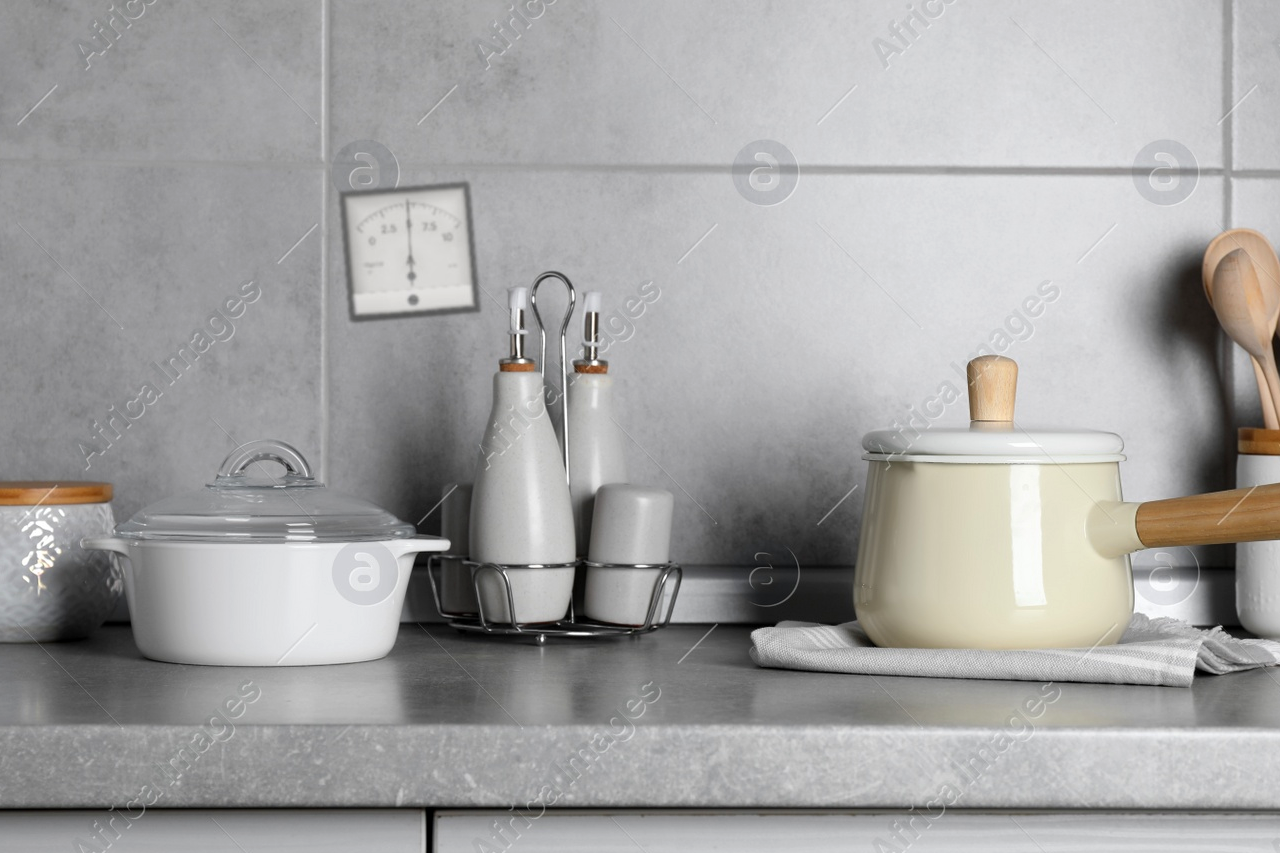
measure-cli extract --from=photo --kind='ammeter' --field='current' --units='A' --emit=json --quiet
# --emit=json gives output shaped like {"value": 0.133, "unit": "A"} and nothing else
{"value": 5, "unit": "A"}
